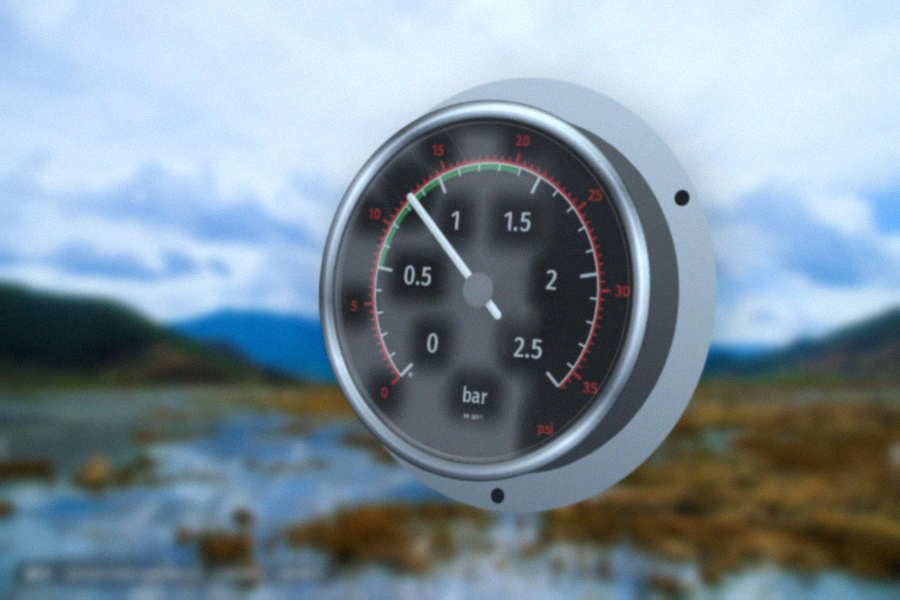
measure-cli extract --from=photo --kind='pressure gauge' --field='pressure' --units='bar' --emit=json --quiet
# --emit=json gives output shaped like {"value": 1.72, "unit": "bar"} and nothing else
{"value": 0.85, "unit": "bar"}
